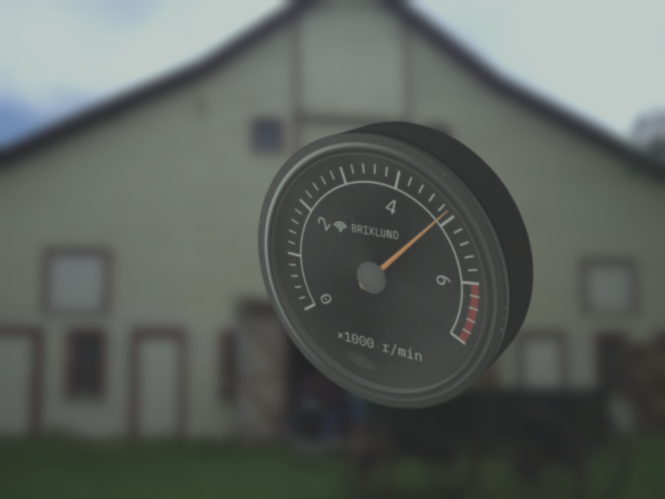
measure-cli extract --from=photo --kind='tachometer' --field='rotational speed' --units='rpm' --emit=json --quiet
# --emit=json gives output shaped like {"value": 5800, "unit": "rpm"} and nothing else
{"value": 4900, "unit": "rpm"}
